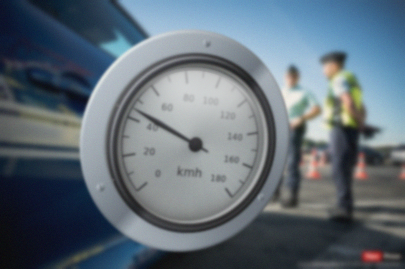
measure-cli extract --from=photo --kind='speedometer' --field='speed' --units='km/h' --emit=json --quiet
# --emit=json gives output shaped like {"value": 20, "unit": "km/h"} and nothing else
{"value": 45, "unit": "km/h"}
